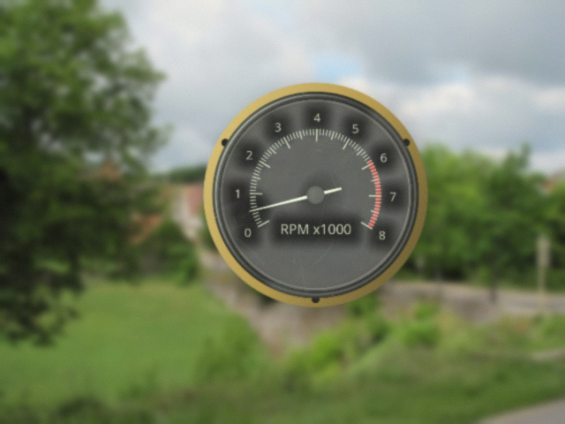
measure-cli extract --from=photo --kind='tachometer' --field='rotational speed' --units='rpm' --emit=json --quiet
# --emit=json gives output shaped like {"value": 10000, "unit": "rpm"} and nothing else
{"value": 500, "unit": "rpm"}
